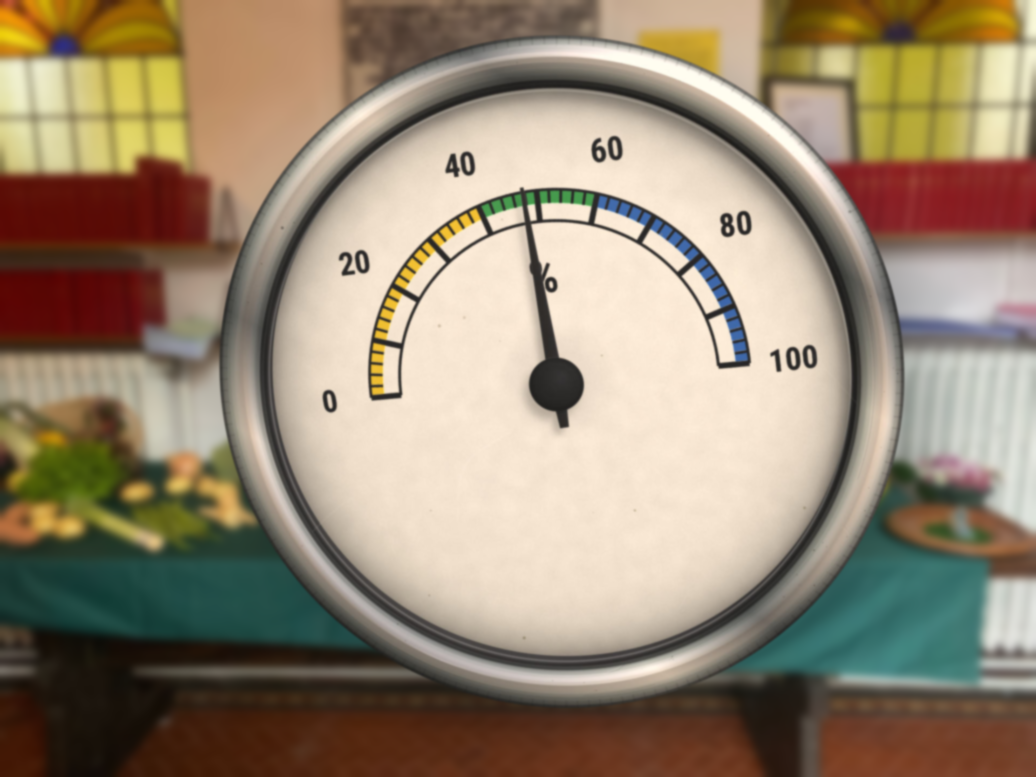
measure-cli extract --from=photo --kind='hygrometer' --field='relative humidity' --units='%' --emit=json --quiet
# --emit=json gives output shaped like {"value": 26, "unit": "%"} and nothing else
{"value": 48, "unit": "%"}
